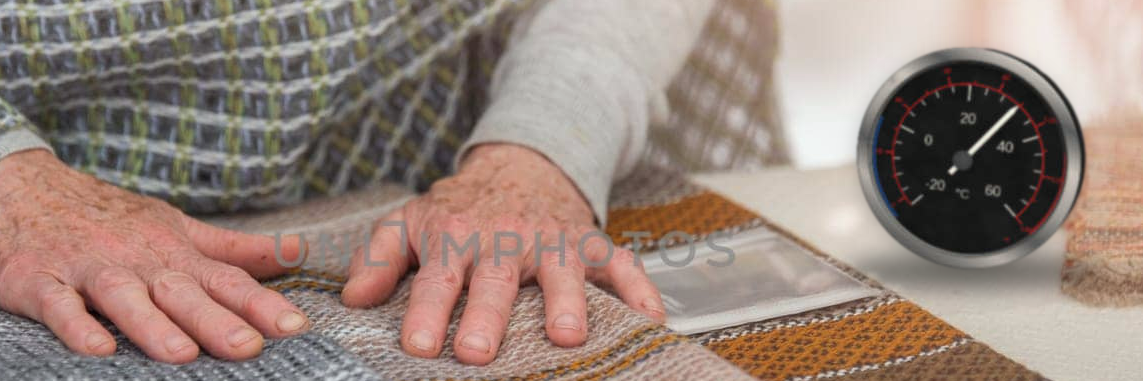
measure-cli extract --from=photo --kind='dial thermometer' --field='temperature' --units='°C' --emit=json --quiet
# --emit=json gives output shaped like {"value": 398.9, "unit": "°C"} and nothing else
{"value": 32, "unit": "°C"}
